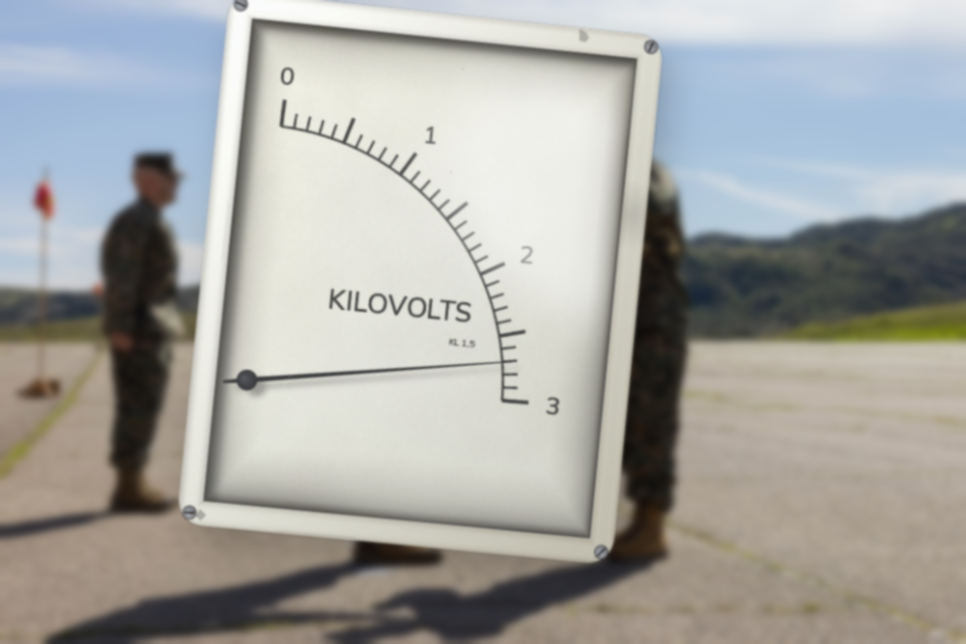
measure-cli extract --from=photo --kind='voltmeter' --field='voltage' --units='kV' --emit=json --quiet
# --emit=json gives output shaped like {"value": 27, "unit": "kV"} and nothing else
{"value": 2.7, "unit": "kV"}
